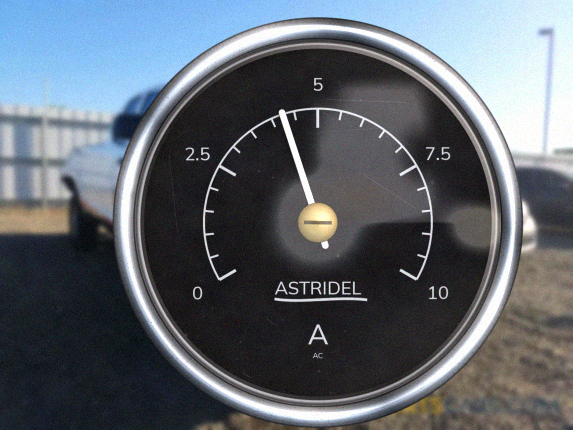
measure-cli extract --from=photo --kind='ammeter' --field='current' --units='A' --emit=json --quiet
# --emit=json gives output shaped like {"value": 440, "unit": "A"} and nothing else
{"value": 4.25, "unit": "A"}
